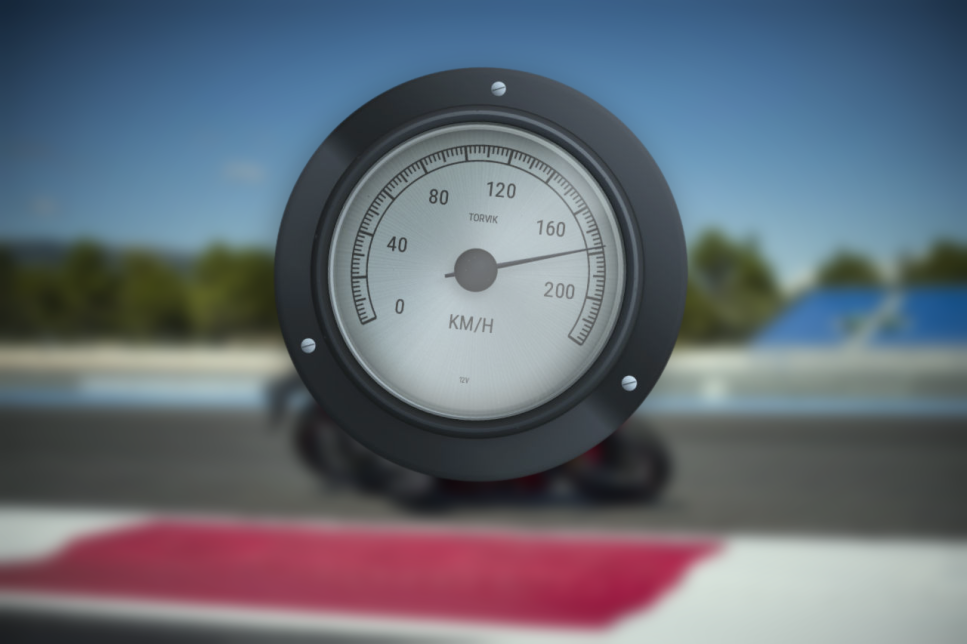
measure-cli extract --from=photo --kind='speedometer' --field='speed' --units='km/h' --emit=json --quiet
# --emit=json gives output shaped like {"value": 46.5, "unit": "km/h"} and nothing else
{"value": 178, "unit": "km/h"}
